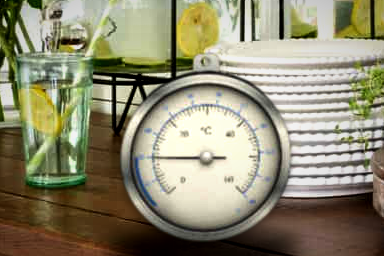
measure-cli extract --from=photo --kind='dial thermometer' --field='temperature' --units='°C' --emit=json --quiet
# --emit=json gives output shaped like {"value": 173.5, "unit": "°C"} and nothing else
{"value": 10, "unit": "°C"}
